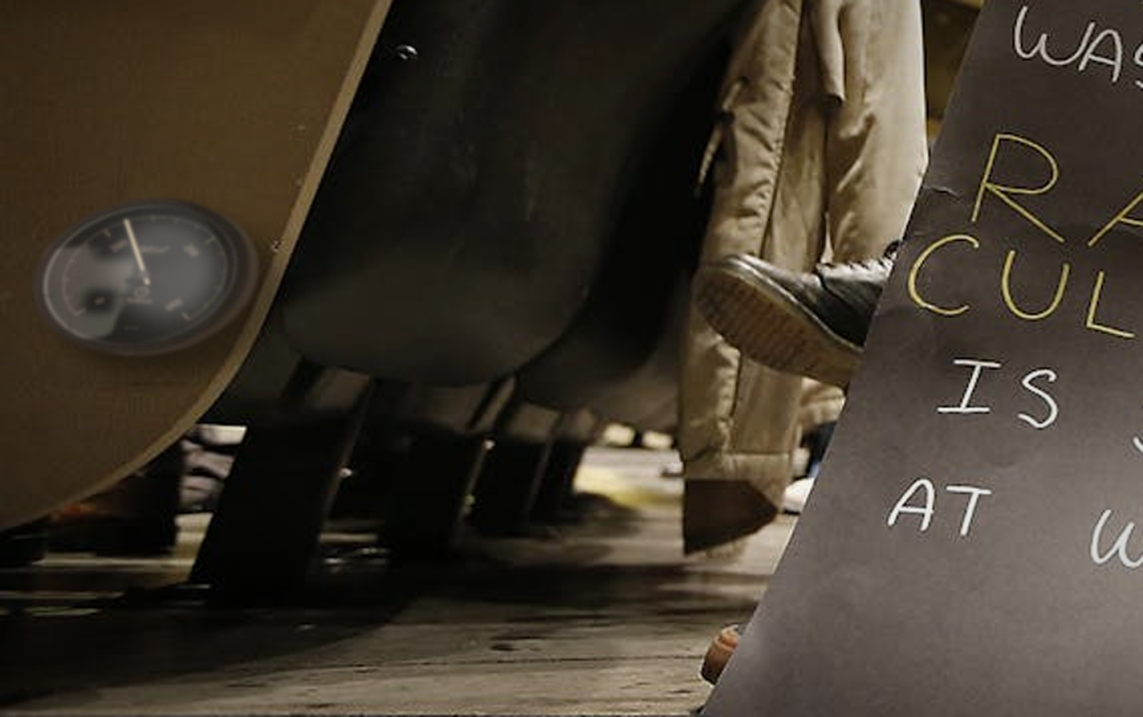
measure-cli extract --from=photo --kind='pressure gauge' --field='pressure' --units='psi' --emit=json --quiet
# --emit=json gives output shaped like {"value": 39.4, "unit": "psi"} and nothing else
{"value": 120, "unit": "psi"}
